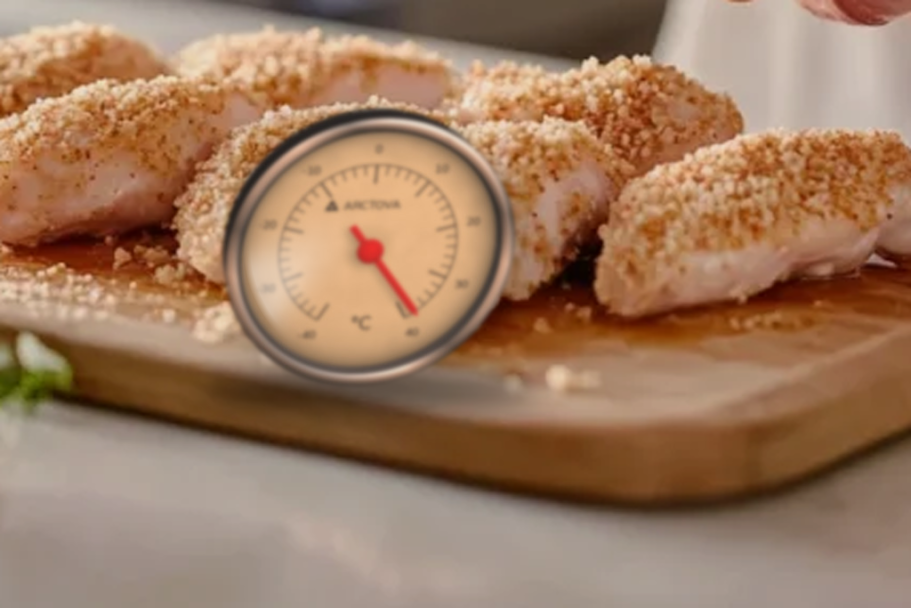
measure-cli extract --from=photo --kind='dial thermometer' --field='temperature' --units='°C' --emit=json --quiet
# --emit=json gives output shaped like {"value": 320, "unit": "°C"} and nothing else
{"value": 38, "unit": "°C"}
